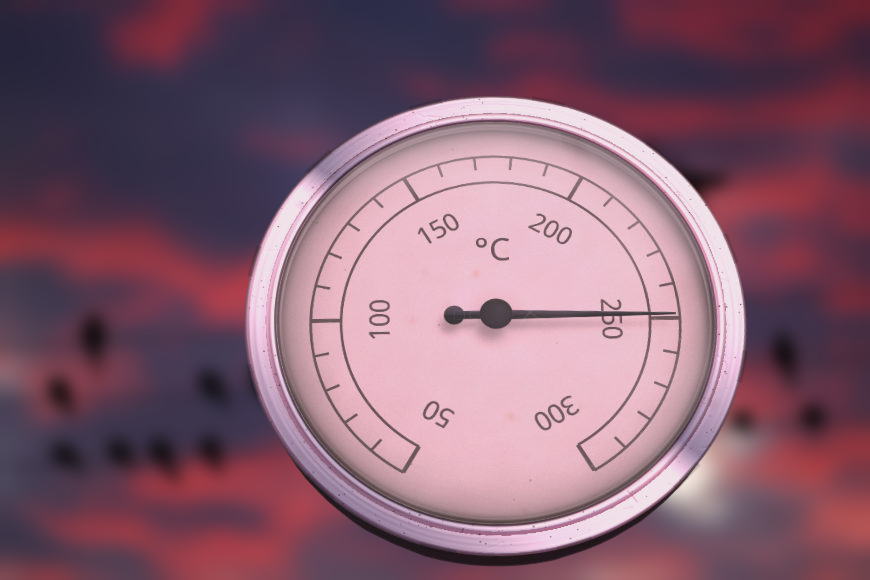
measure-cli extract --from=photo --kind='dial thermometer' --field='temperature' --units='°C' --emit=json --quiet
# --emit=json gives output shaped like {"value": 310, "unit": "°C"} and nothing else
{"value": 250, "unit": "°C"}
